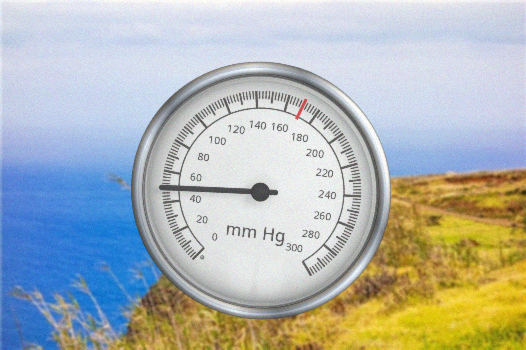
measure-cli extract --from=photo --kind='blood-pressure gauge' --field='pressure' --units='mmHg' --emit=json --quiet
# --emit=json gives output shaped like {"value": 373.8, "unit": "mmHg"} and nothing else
{"value": 50, "unit": "mmHg"}
